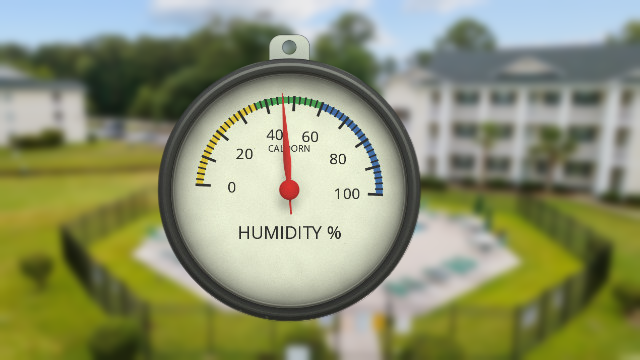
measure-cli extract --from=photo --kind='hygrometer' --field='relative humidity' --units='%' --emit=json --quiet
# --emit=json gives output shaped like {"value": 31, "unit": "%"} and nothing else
{"value": 46, "unit": "%"}
